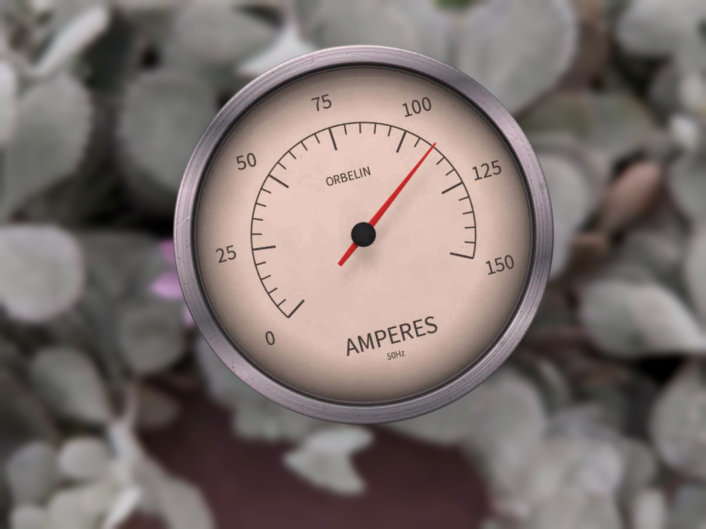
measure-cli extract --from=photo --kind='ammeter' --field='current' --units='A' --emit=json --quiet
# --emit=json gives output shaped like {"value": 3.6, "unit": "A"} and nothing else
{"value": 110, "unit": "A"}
